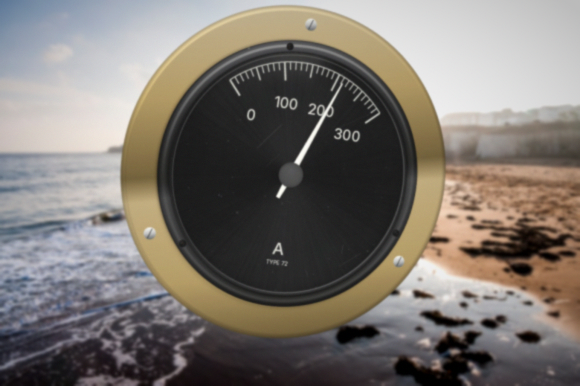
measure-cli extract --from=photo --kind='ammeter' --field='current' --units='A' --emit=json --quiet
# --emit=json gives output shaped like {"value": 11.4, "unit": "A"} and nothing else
{"value": 210, "unit": "A"}
